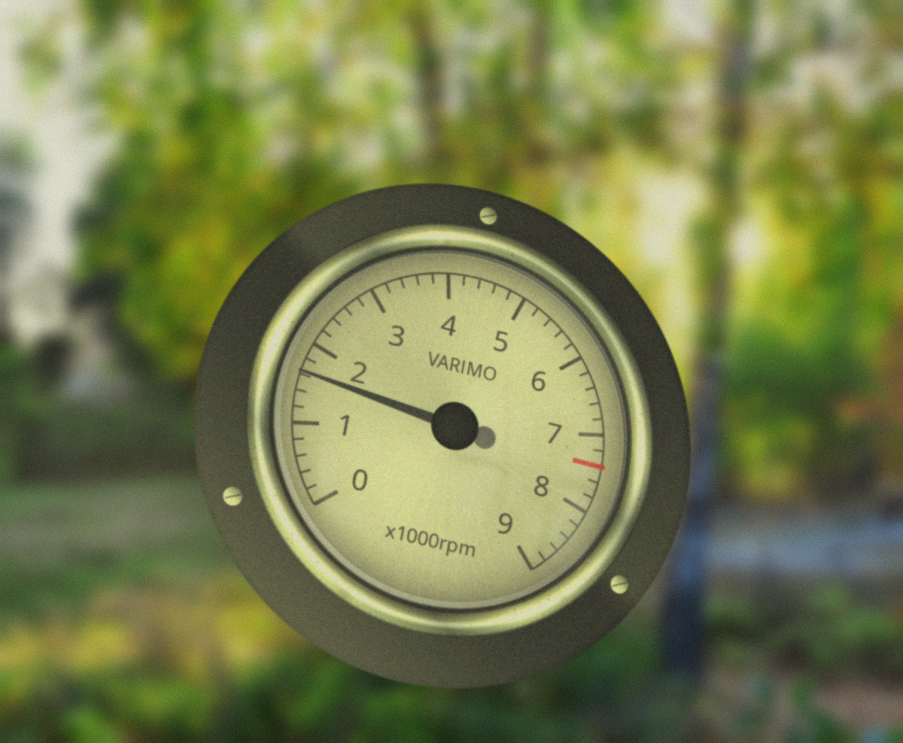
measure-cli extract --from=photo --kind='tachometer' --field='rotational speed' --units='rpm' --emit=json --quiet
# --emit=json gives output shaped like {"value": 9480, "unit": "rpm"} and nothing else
{"value": 1600, "unit": "rpm"}
